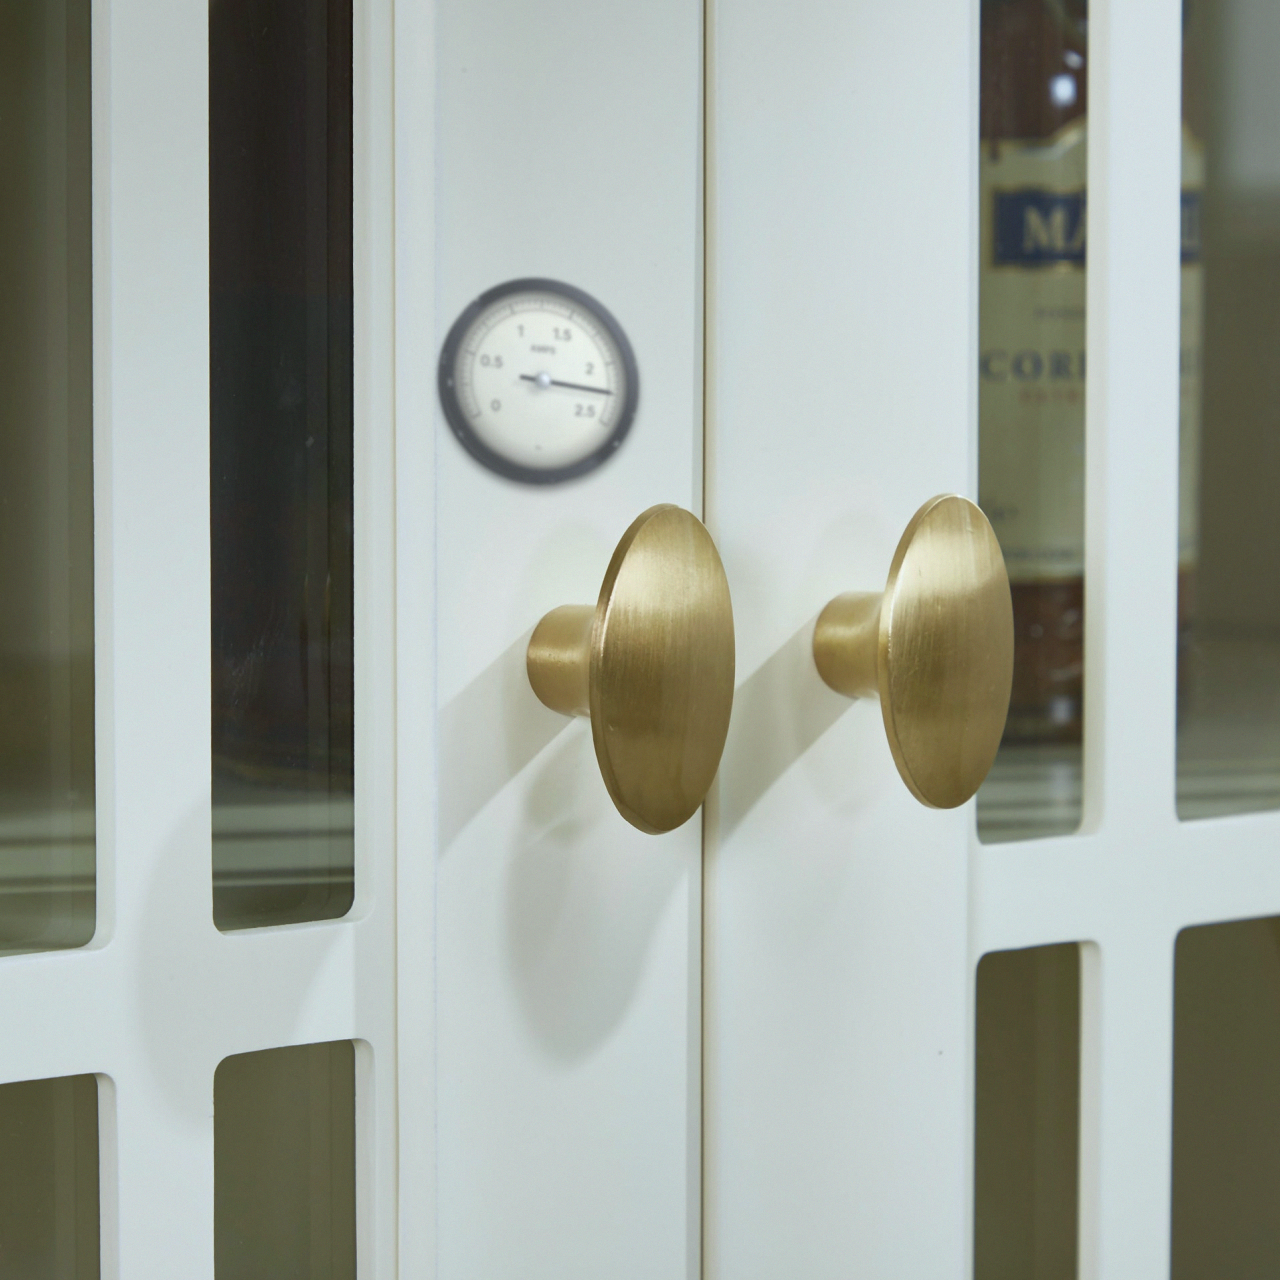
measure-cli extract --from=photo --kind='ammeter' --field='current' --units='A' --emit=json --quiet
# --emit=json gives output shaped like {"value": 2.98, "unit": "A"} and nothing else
{"value": 2.25, "unit": "A"}
